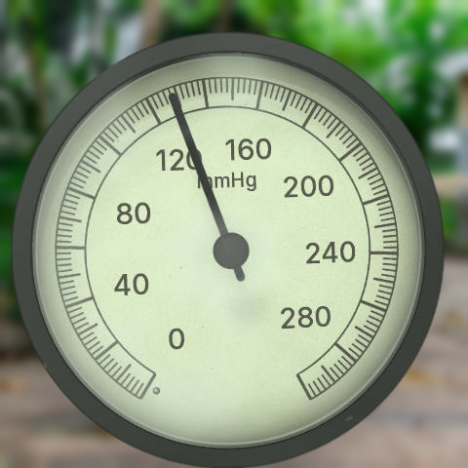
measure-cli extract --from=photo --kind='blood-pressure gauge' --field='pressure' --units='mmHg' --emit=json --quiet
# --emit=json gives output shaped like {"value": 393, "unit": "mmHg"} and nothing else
{"value": 128, "unit": "mmHg"}
